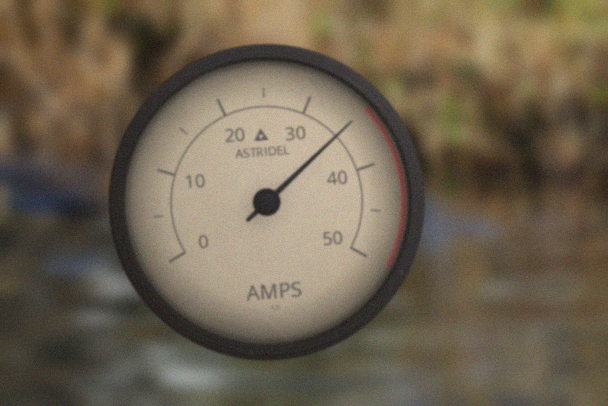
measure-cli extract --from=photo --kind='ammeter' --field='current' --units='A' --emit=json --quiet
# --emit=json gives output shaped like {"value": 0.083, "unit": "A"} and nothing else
{"value": 35, "unit": "A"}
